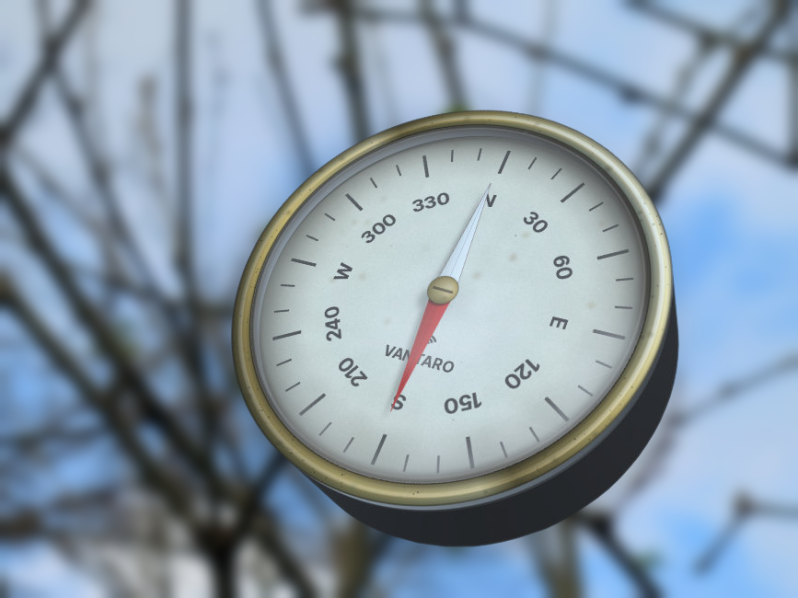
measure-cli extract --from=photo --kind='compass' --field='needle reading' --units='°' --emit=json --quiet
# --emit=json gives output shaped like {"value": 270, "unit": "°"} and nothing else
{"value": 180, "unit": "°"}
